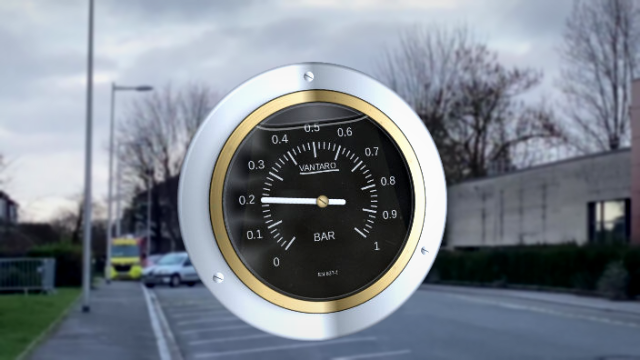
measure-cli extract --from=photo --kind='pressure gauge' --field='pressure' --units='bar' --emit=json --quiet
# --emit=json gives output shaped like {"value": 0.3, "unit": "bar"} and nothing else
{"value": 0.2, "unit": "bar"}
